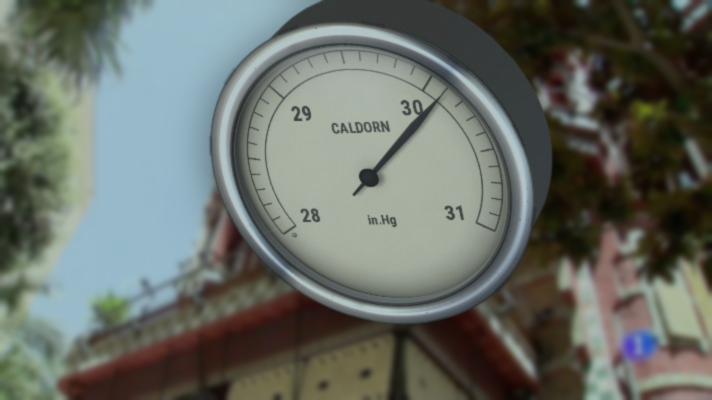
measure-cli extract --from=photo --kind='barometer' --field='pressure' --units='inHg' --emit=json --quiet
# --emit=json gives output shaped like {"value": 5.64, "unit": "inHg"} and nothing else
{"value": 30.1, "unit": "inHg"}
